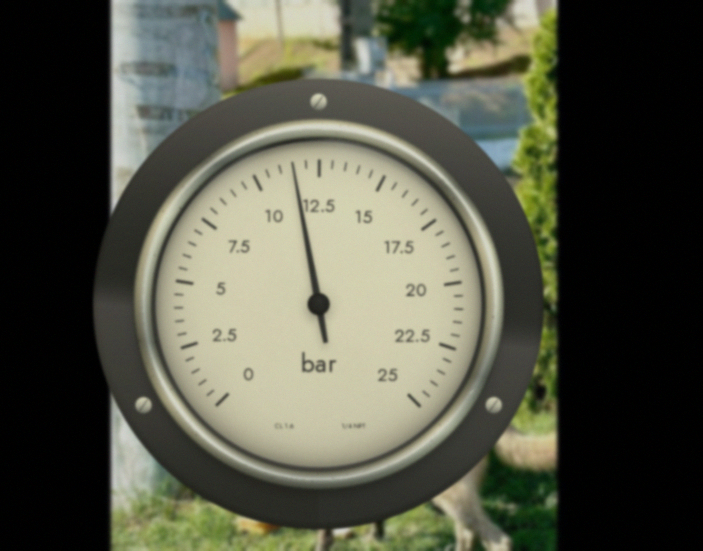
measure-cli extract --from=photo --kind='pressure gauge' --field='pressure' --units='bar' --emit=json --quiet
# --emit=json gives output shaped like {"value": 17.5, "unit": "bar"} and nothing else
{"value": 11.5, "unit": "bar"}
